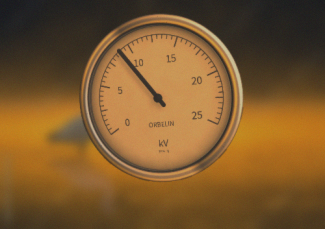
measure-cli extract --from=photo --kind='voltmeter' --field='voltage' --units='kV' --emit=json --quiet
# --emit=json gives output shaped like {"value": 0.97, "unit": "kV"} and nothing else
{"value": 9, "unit": "kV"}
